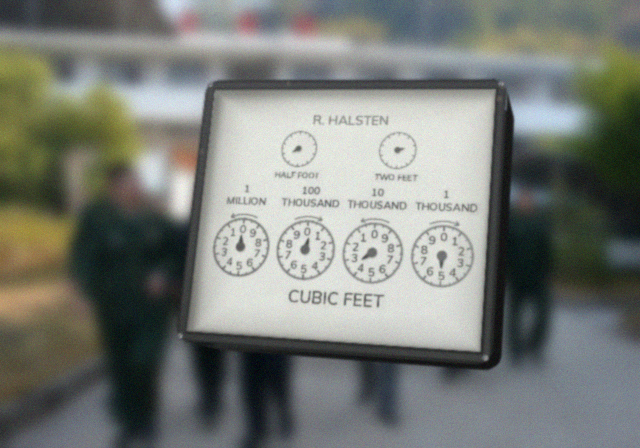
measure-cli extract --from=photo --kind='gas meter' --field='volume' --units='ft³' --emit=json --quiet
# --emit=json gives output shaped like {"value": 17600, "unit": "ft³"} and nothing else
{"value": 3500, "unit": "ft³"}
